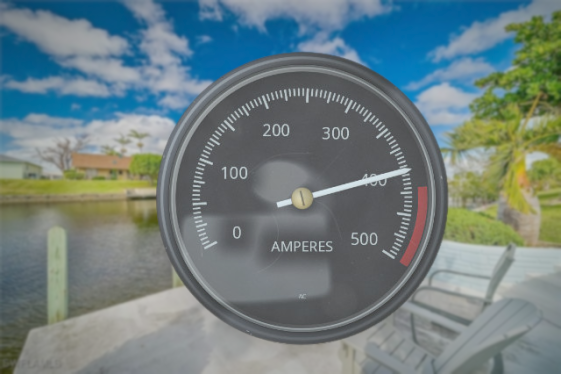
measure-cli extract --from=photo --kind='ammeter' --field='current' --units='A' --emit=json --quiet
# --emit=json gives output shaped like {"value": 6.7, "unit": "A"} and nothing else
{"value": 400, "unit": "A"}
